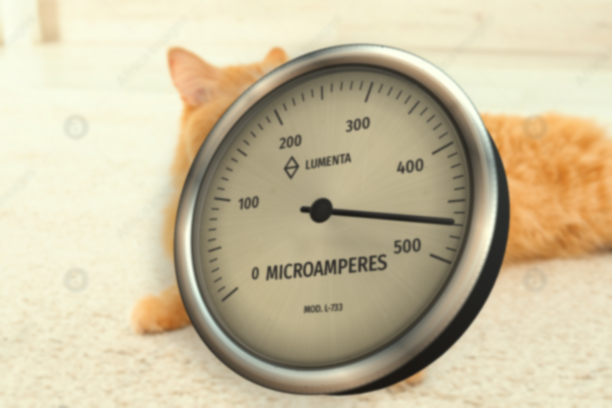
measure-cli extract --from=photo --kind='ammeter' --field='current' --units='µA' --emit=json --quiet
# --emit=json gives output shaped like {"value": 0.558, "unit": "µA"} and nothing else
{"value": 470, "unit": "µA"}
